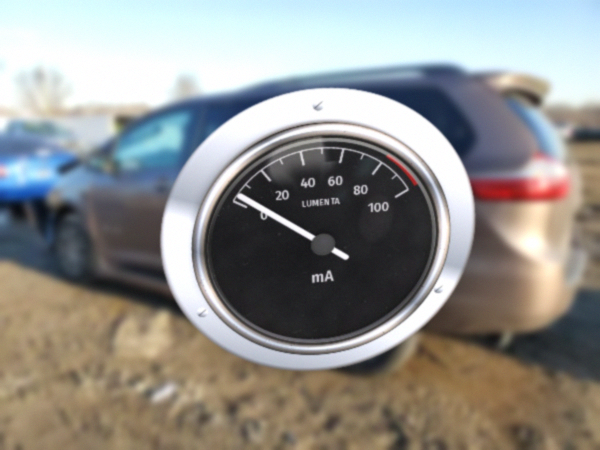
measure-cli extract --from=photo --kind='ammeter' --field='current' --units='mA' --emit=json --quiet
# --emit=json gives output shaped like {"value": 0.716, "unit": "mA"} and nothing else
{"value": 5, "unit": "mA"}
